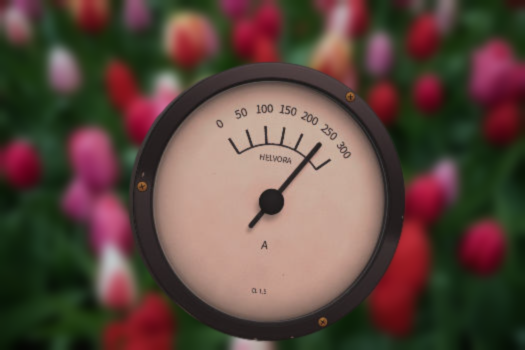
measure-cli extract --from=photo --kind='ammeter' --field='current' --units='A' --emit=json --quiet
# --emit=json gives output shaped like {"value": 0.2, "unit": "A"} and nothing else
{"value": 250, "unit": "A"}
